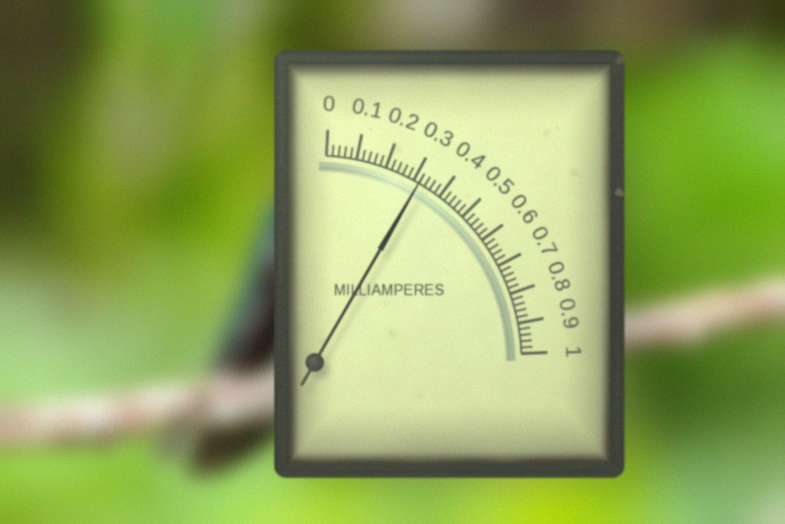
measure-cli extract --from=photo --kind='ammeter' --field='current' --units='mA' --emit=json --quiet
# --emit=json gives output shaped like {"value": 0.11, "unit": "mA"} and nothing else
{"value": 0.32, "unit": "mA"}
